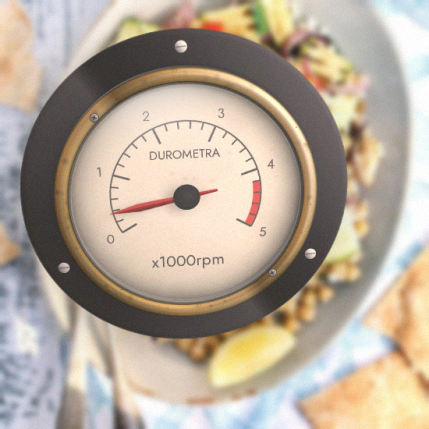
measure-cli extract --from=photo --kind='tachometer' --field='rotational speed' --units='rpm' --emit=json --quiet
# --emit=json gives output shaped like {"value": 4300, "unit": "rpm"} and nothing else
{"value": 400, "unit": "rpm"}
